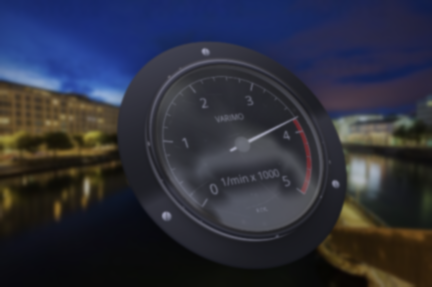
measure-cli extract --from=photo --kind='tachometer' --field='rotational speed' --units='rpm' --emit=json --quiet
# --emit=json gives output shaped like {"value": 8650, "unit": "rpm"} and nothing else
{"value": 3800, "unit": "rpm"}
